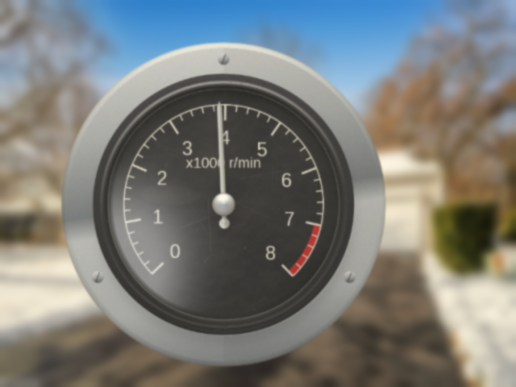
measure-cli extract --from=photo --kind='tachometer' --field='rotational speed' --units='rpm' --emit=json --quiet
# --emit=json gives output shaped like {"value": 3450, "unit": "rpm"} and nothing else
{"value": 3900, "unit": "rpm"}
